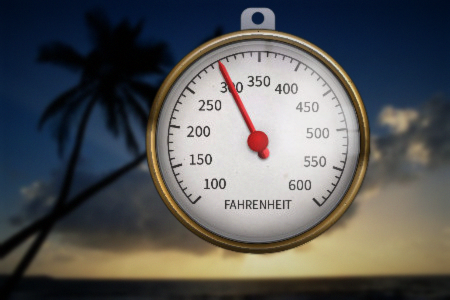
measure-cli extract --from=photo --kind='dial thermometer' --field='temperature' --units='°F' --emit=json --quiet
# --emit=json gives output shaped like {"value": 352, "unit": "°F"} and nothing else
{"value": 300, "unit": "°F"}
